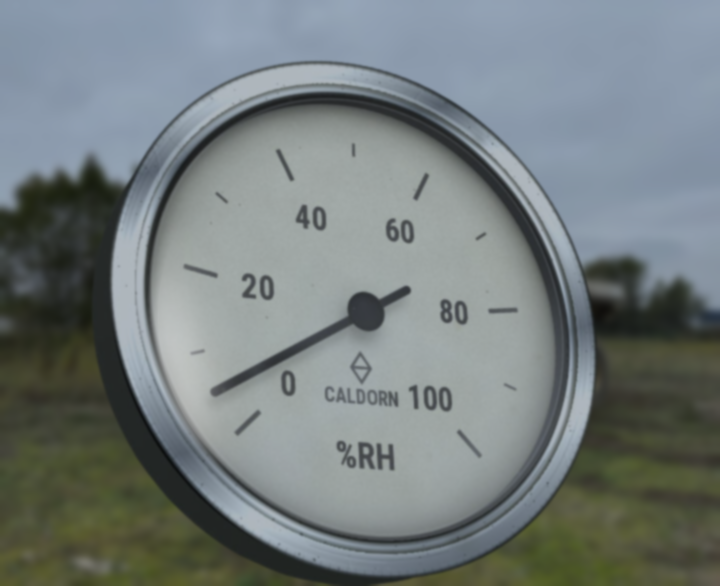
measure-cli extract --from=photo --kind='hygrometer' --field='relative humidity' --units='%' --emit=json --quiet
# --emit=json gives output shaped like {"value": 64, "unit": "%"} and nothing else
{"value": 5, "unit": "%"}
